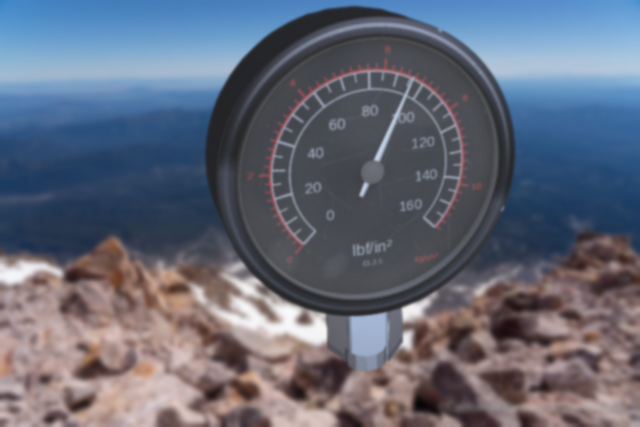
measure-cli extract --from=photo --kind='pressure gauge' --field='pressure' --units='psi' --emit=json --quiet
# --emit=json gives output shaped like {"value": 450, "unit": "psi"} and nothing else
{"value": 95, "unit": "psi"}
